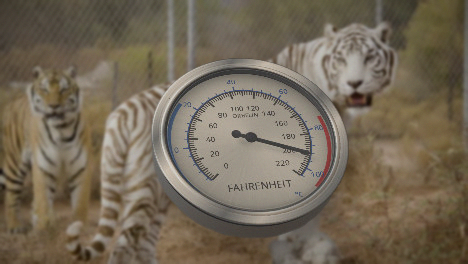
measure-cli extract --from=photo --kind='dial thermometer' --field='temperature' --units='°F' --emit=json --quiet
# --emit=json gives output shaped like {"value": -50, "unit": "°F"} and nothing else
{"value": 200, "unit": "°F"}
